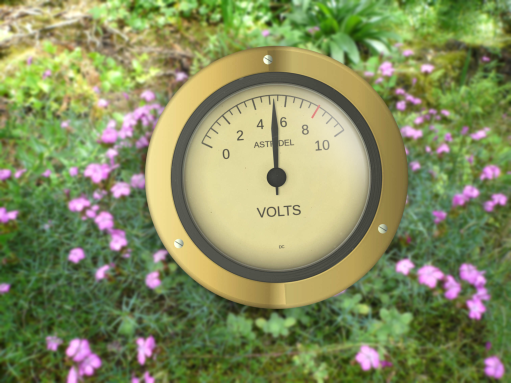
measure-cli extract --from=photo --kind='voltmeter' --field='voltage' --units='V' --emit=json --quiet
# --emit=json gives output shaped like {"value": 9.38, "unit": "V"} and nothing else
{"value": 5.25, "unit": "V"}
